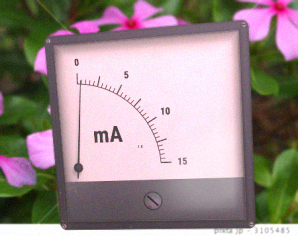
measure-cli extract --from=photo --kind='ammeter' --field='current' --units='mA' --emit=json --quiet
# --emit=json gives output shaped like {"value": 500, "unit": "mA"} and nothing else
{"value": 0.5, "unit": "mA"}
